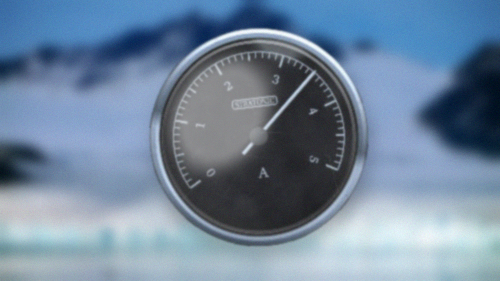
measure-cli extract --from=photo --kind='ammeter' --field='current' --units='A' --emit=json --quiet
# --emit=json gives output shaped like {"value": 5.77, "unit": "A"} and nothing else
{"value": 3.5, "unit": "A"}
